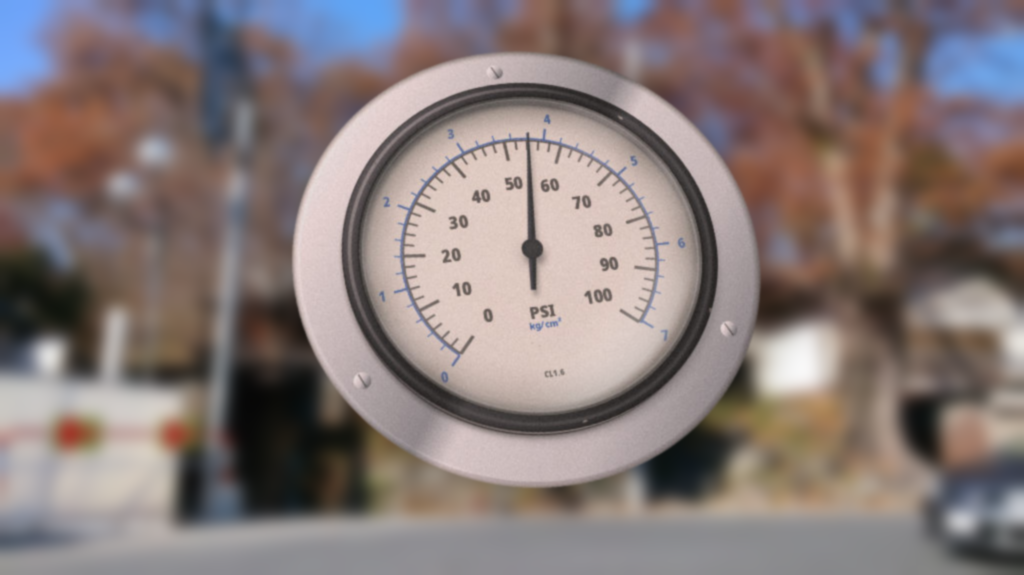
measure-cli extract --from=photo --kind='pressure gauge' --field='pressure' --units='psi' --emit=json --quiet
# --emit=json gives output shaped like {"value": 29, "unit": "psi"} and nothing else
{"value": 54, "unit": "psi"}
